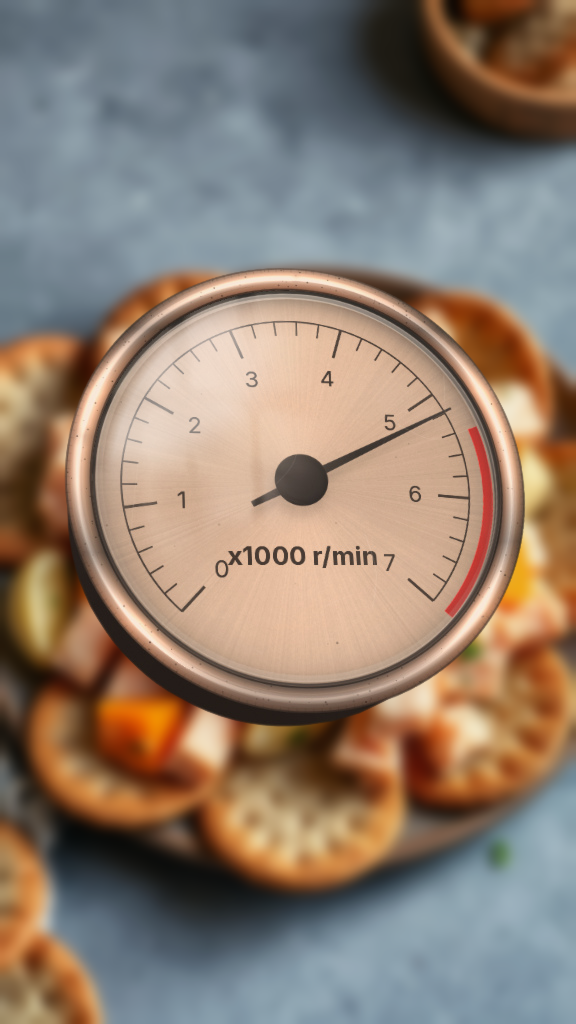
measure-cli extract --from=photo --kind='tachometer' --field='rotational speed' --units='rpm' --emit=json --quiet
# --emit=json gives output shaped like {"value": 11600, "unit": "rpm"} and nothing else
{"value": 5200, "unit": "rpm"}
